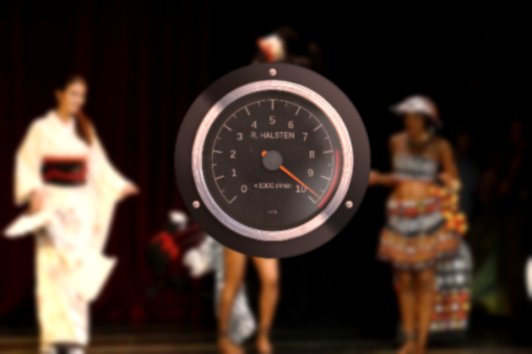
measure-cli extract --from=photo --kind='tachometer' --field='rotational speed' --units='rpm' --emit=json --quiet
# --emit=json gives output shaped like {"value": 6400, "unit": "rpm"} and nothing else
{"value": 9750, "unit": "rpm"}
